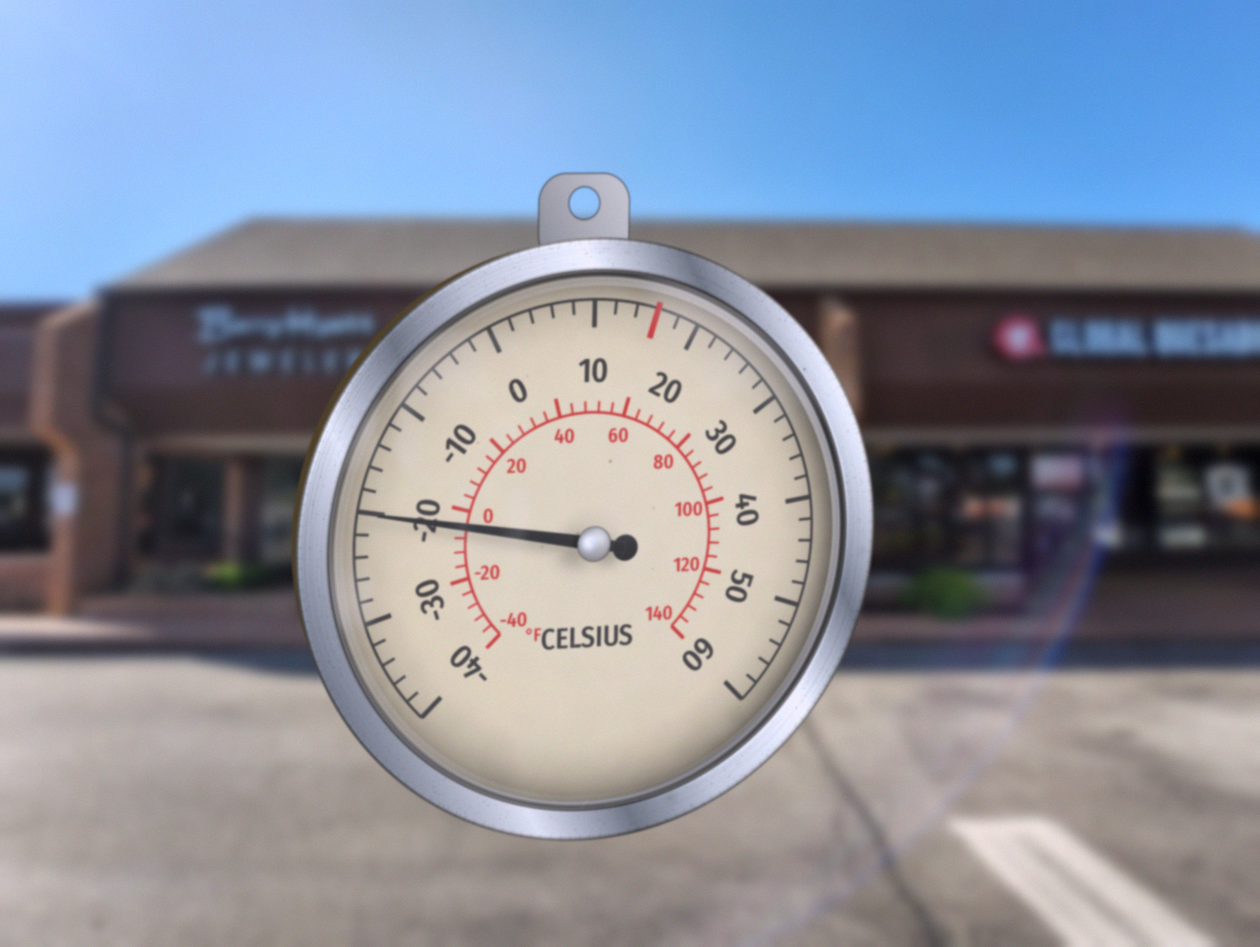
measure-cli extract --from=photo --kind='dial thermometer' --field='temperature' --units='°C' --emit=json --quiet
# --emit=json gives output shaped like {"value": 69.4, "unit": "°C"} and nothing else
{"value": -20, "unit": "°C"}
